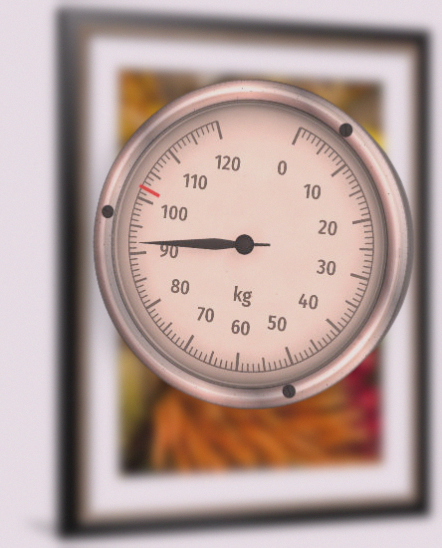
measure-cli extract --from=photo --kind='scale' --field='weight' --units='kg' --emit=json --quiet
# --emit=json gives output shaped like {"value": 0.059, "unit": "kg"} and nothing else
{"value": 92, "unit": "kg"}
